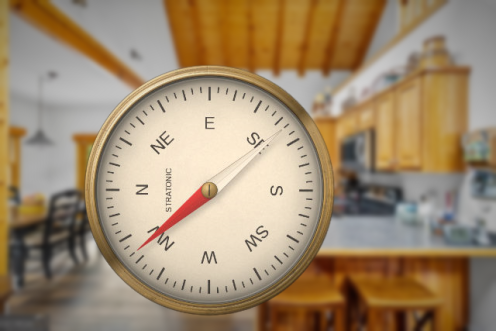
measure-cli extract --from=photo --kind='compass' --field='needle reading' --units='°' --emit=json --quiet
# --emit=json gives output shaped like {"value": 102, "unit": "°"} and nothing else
{"value": 320, "unit": "°"}
